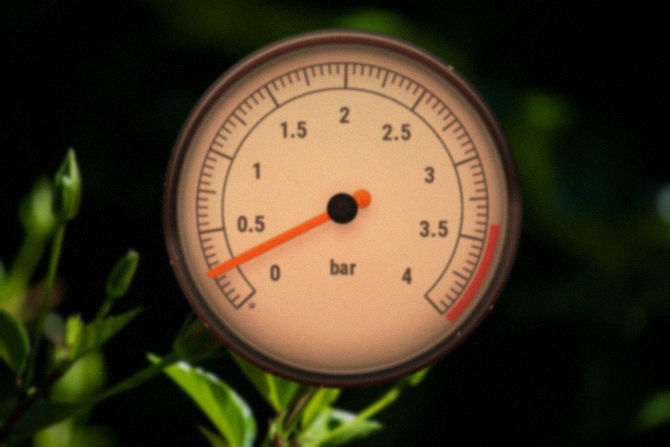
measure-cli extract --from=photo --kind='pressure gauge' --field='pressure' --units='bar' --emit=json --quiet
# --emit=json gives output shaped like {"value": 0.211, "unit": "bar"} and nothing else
{"value": 0.25, "unit": "bar"}
